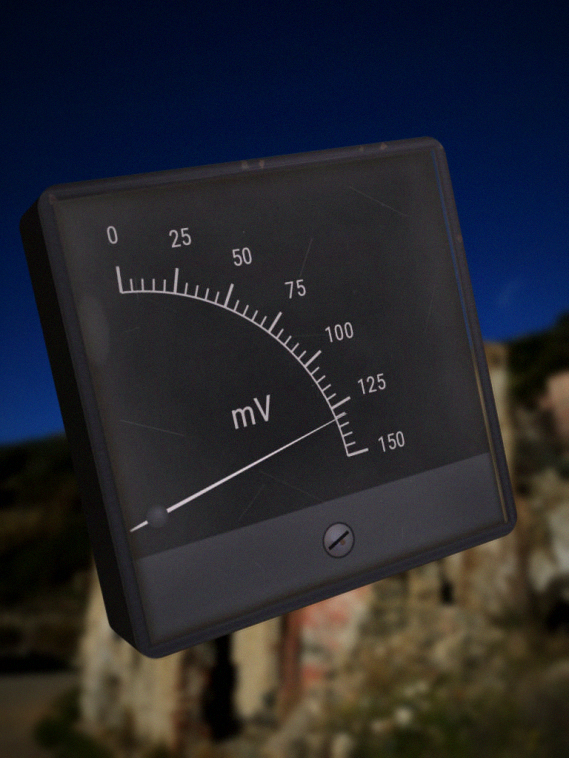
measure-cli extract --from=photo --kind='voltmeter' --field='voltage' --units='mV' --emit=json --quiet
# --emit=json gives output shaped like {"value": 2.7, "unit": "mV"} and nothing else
{"value": 130, "unit": "mV"}
